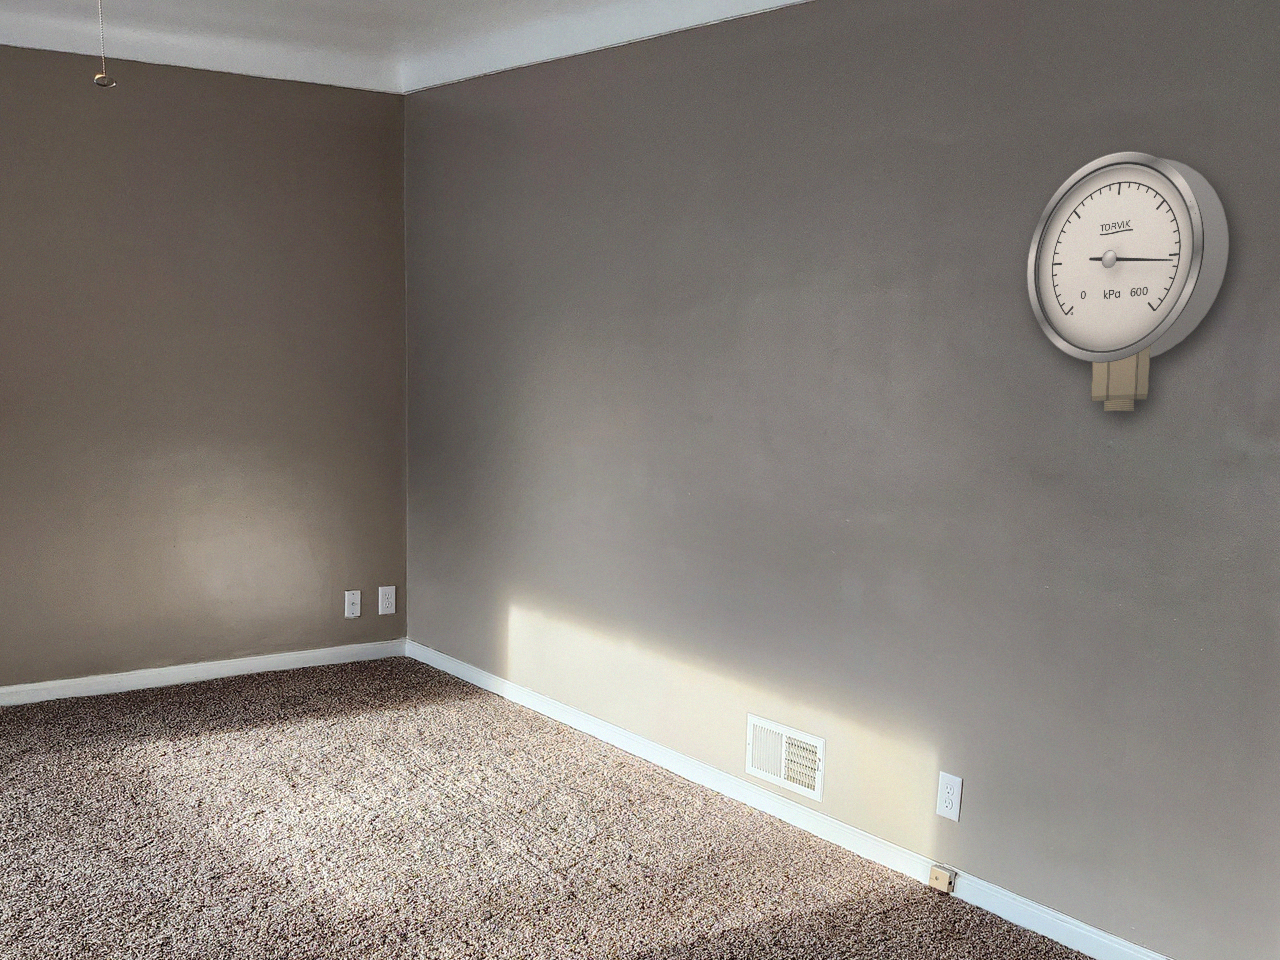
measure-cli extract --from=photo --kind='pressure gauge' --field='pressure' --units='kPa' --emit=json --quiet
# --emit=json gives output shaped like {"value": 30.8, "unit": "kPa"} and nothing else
{"value": 510, "unit": "kPa"}
